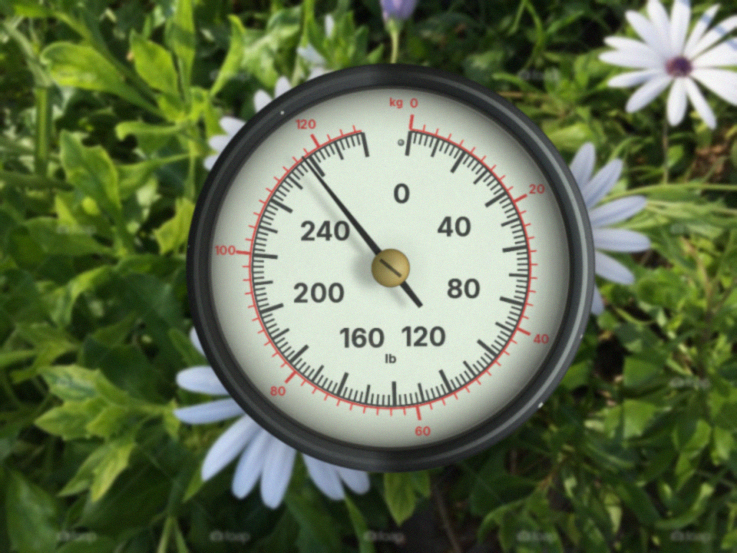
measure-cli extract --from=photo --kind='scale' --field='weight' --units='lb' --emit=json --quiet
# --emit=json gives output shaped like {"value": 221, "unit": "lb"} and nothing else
{"value": 258, "unit": "lb"}
